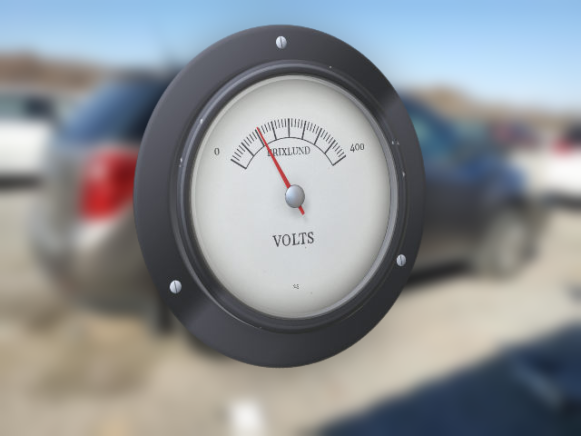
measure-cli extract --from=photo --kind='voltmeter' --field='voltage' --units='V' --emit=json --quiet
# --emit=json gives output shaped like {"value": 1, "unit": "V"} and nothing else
{"value": 100, "unit": "V"}
